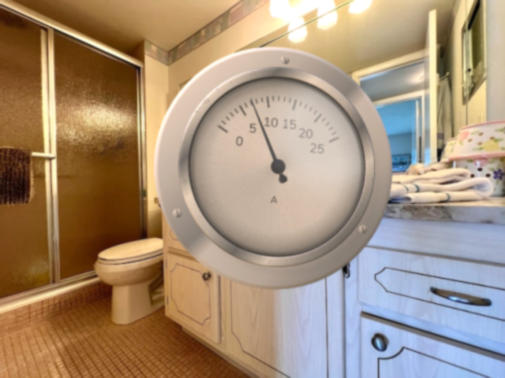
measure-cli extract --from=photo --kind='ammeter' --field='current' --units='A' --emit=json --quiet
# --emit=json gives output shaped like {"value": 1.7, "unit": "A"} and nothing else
{"value": 7, "unit": "A"}
